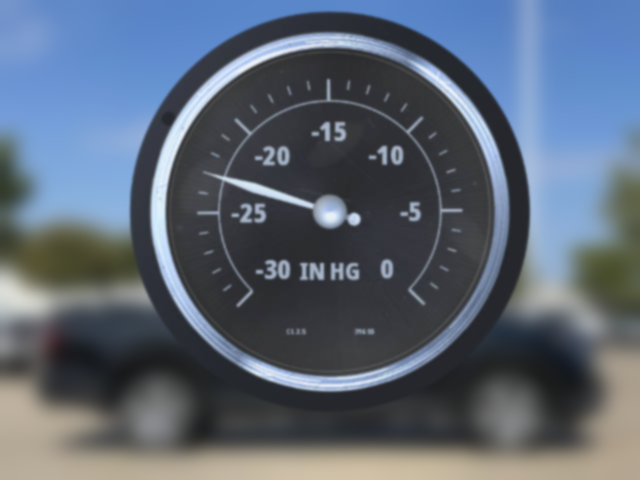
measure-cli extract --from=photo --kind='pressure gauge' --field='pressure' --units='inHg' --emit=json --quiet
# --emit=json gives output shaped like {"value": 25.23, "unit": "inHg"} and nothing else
{"value": -23, "unit": "inHg"}
